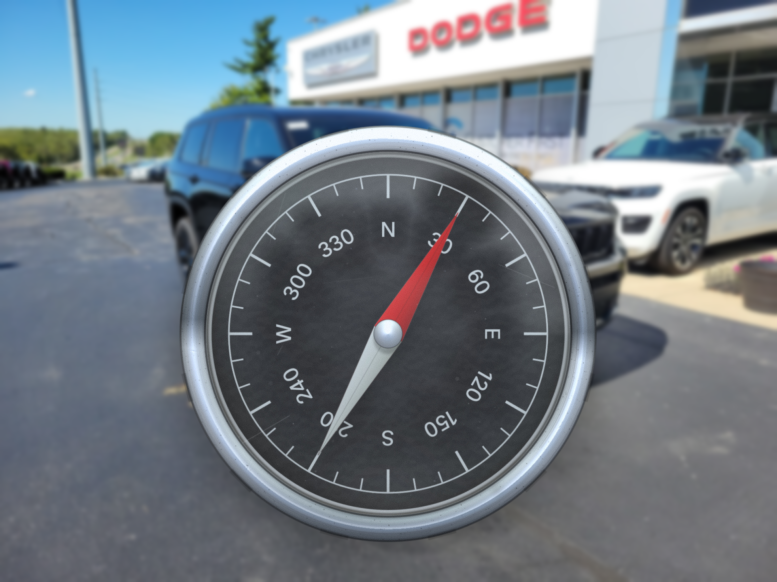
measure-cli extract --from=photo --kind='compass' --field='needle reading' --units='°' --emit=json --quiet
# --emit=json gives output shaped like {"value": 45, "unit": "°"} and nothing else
{"value": 30, "unit": "°"}
